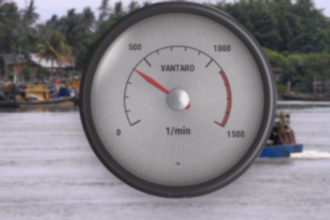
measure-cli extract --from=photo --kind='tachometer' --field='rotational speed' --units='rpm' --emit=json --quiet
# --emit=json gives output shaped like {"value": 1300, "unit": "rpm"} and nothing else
{"value": 400, "unit": "rpm"}
